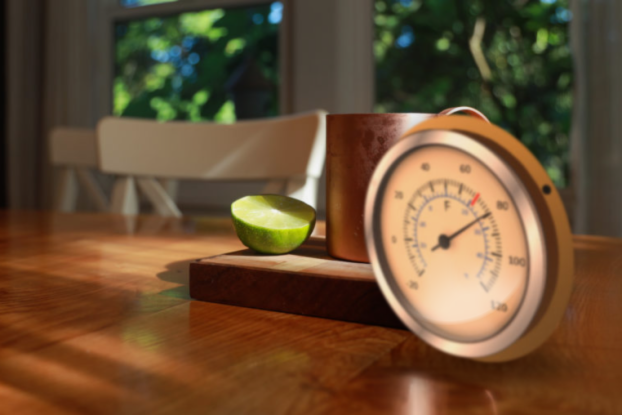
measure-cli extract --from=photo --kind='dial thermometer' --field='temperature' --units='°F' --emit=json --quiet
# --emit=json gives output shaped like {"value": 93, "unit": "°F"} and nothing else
{"value": 80, "unit": "°F"}
